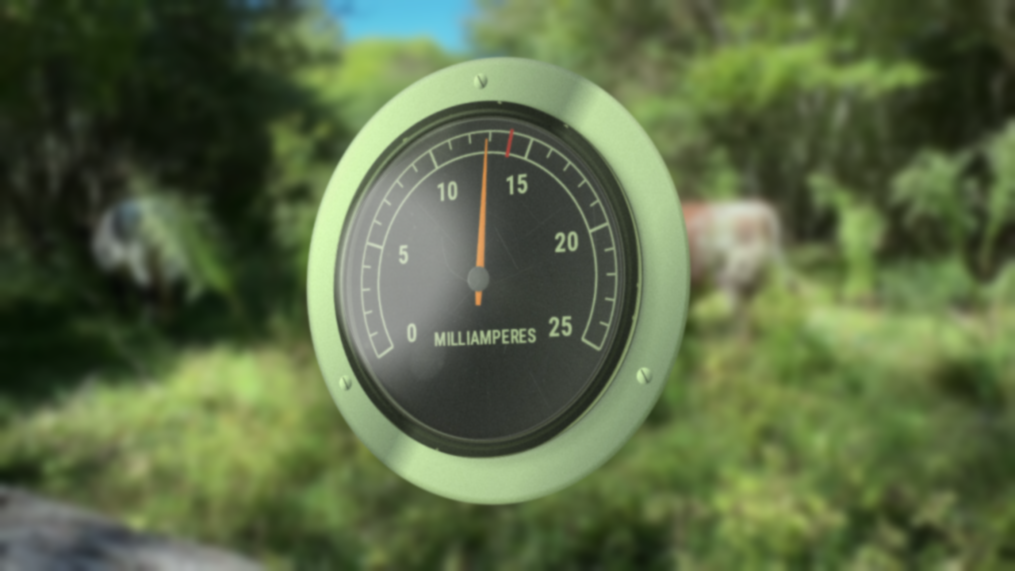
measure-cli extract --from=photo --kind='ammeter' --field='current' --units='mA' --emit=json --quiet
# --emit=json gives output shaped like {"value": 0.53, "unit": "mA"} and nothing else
{"value": 13, "unit": "mA"}
